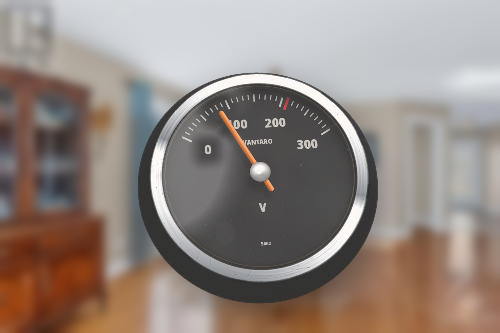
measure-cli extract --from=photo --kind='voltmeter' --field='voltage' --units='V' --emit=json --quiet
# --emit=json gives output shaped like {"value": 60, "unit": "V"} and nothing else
{"value": 80, "unit": "V"}
